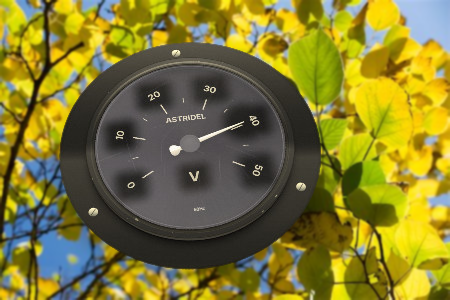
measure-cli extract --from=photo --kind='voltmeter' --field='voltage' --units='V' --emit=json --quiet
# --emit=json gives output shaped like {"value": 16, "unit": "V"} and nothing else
{"value": 40, "unit": "V"}
